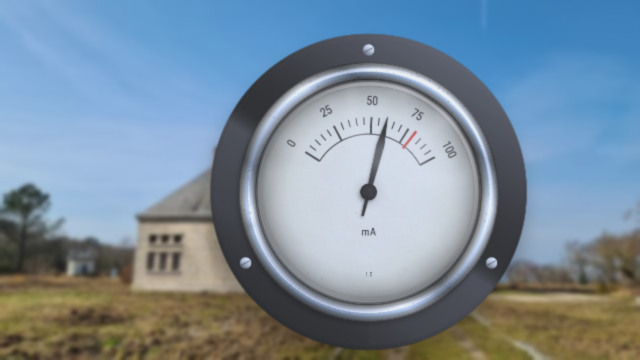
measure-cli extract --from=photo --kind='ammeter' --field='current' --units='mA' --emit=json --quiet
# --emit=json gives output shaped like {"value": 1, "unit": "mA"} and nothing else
{"value": 60, "unit": "mA"}
